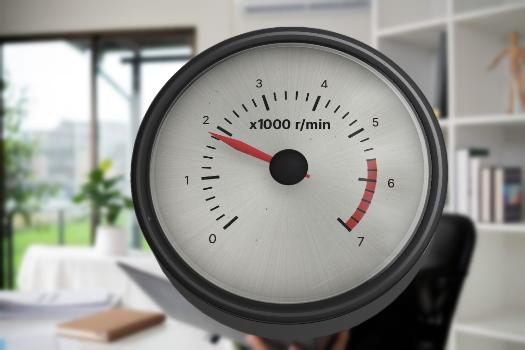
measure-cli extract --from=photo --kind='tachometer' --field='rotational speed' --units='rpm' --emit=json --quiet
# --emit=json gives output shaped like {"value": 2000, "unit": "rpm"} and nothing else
{"value": 1800, "unit": "rpm"}
